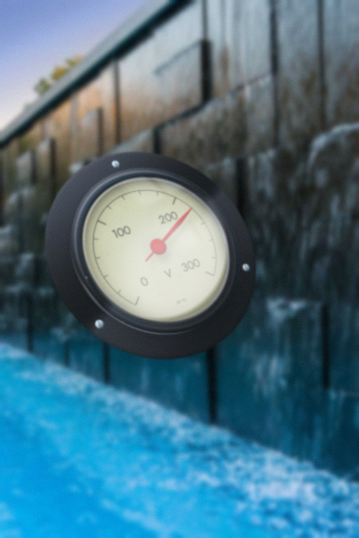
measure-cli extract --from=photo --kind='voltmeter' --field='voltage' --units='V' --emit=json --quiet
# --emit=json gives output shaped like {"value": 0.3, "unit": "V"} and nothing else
{"value": 220, "unit": "V"}
